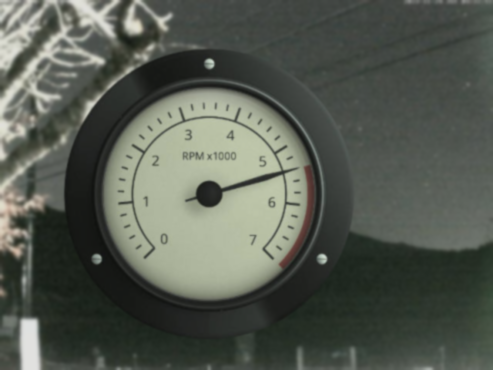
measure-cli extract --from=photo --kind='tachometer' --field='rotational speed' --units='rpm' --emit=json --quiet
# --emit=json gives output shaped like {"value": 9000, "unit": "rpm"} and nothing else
{"value": 5400, "unit": "rpm"}
